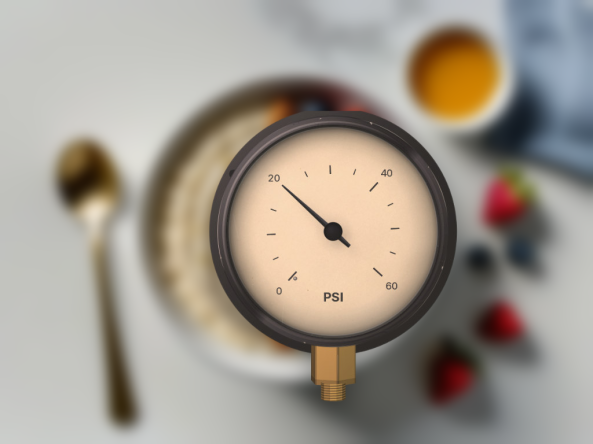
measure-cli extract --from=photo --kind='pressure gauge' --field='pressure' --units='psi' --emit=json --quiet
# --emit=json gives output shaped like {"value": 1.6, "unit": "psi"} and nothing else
{"value": 20, "unit": "psi"}
